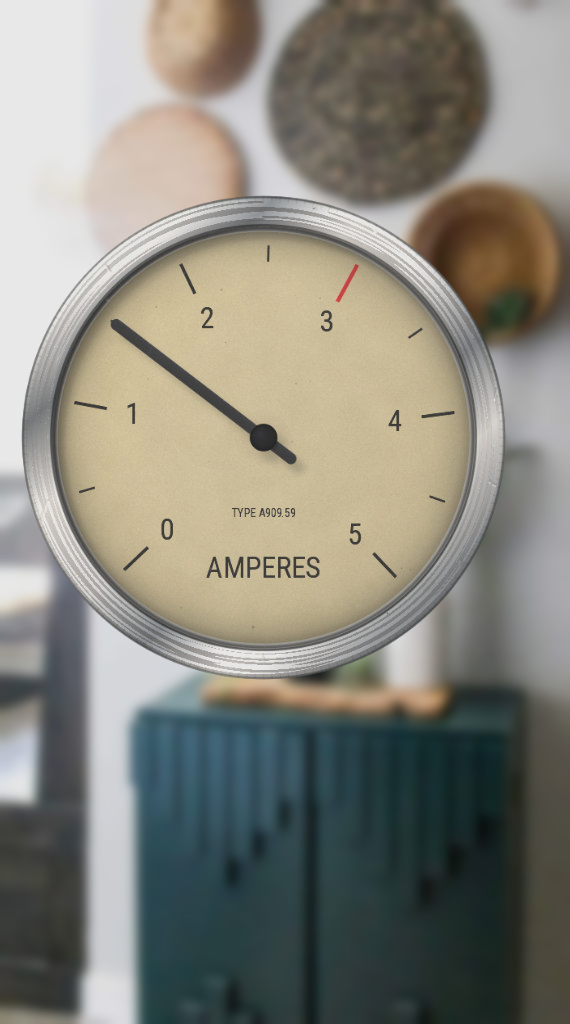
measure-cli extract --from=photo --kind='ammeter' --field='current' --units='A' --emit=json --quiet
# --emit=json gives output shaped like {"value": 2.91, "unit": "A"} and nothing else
{"value": 1.5, "unit": "A"}
